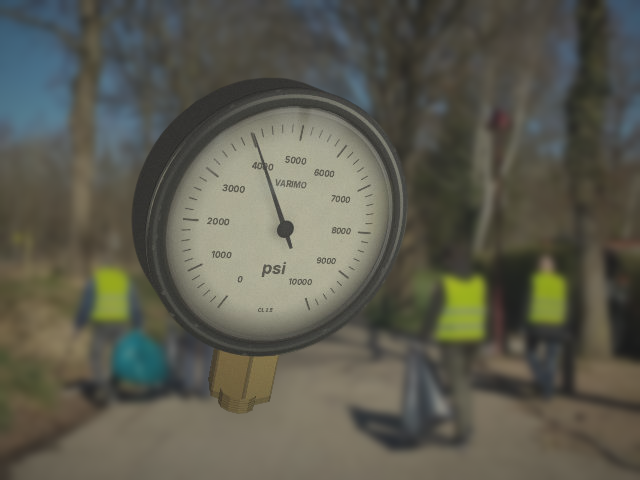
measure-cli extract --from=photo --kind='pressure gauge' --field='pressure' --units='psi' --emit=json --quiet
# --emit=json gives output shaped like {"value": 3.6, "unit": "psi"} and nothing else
{"value": 4000, "unit": "psi"}
